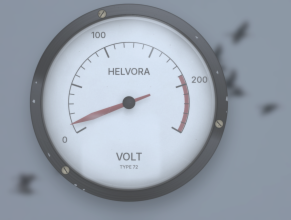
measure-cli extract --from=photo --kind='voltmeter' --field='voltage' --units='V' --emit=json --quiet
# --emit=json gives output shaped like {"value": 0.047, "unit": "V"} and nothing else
{"value": 10, "unit": "V"}
